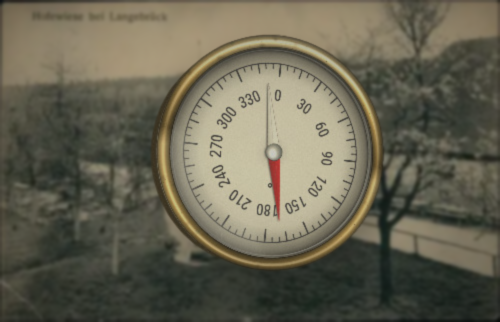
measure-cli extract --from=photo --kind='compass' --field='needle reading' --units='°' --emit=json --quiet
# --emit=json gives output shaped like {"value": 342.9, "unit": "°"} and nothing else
{"value": 170, "unit": "°"}
